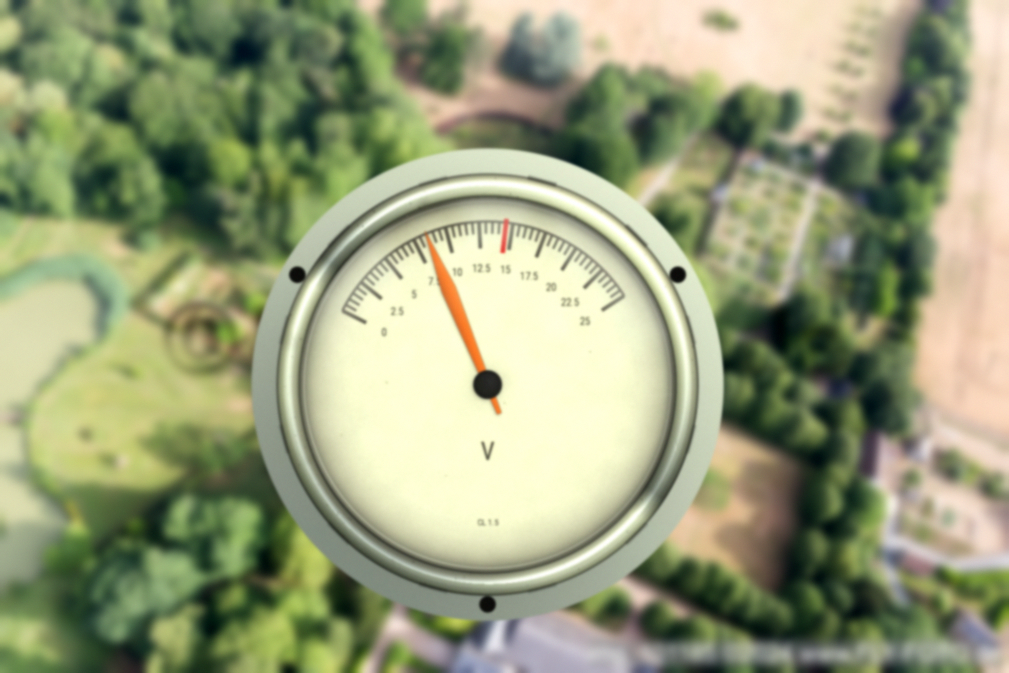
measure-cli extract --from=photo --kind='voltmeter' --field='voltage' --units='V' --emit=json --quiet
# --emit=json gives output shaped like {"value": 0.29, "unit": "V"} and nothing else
{"value": 8.5, "unit": "V"}
